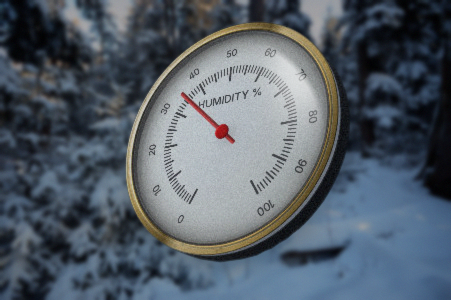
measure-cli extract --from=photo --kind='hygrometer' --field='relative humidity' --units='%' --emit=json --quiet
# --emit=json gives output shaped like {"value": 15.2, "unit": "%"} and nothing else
{"value": 35, "unit": "%"}
